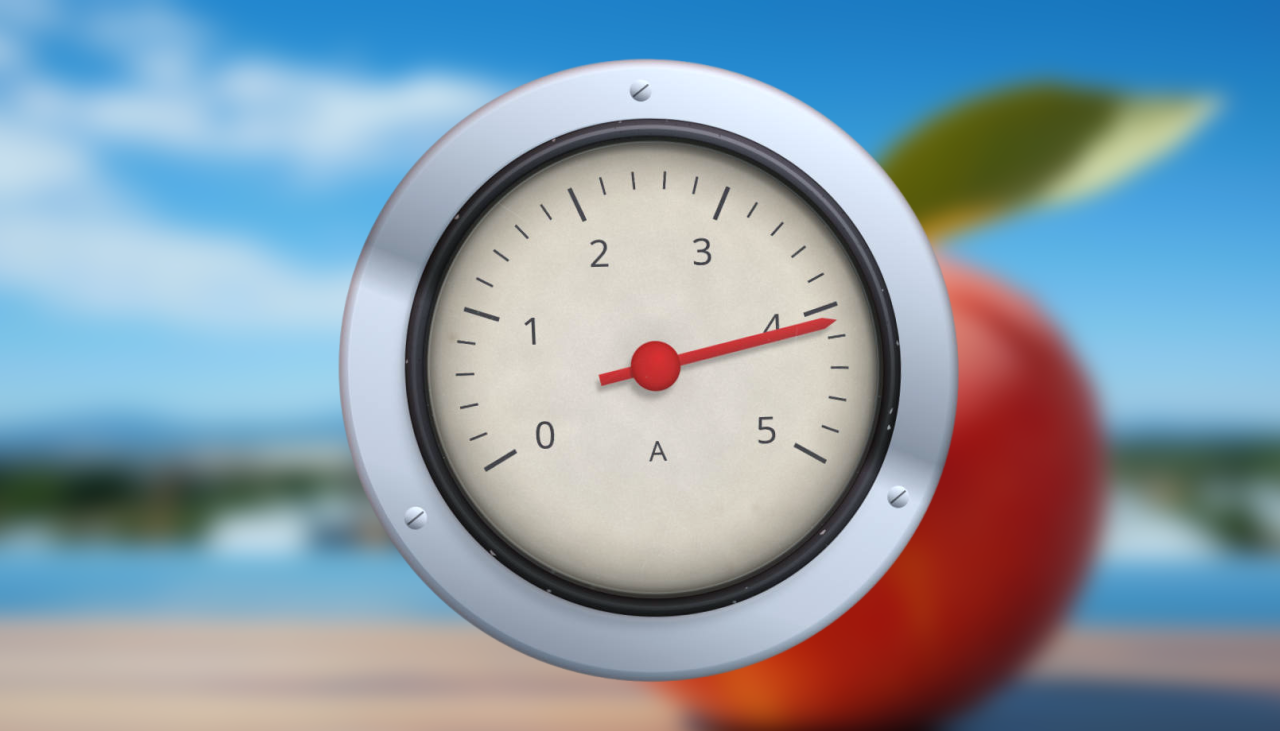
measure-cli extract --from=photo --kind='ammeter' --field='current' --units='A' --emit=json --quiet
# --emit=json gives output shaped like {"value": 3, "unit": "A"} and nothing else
{"value": 4.1, "unit": "A"}
